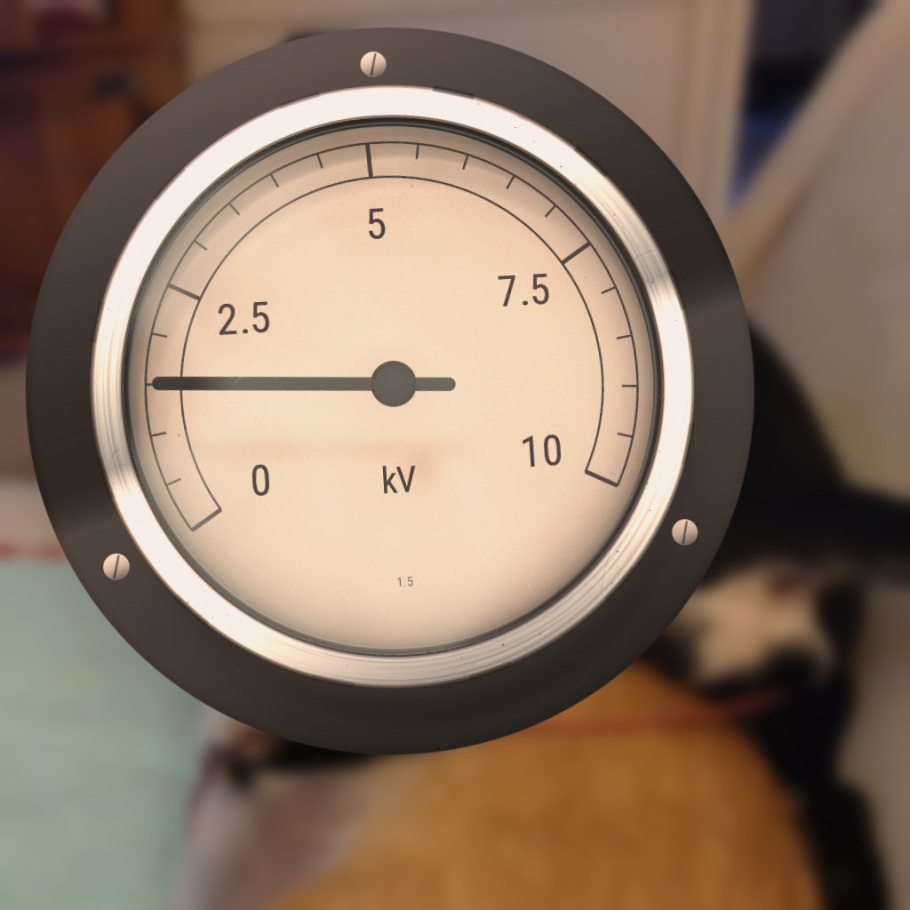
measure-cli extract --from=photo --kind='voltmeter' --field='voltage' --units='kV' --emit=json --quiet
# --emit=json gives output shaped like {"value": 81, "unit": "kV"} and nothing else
{"value": 1.5, "unit": "kV"}
